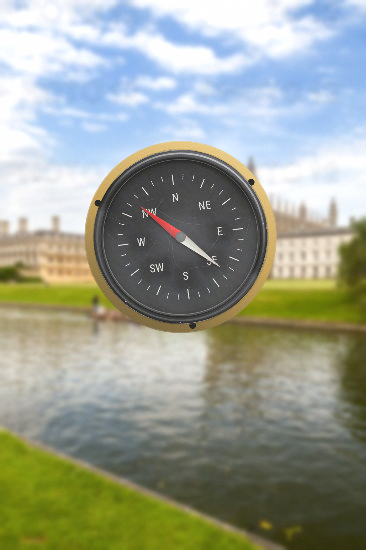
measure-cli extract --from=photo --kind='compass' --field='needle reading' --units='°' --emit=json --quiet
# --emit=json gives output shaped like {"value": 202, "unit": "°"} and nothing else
{"value": 315, "unit": "°"}
